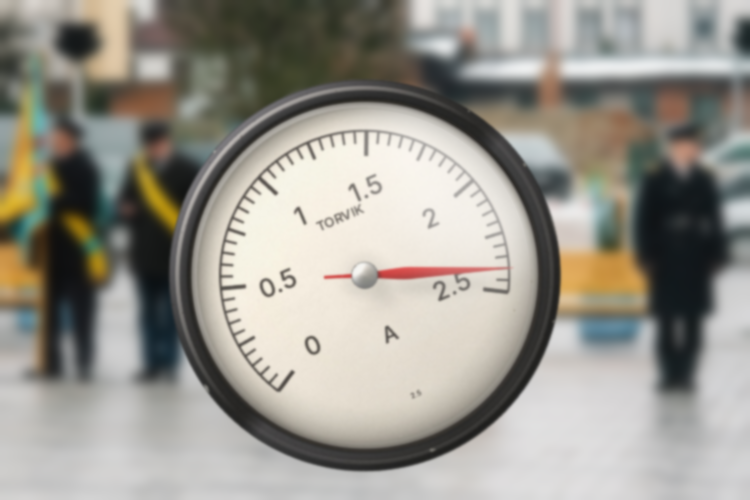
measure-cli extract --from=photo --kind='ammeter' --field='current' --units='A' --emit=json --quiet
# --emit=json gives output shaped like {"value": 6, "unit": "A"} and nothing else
{"value": 2.4, "unit": "A"}
